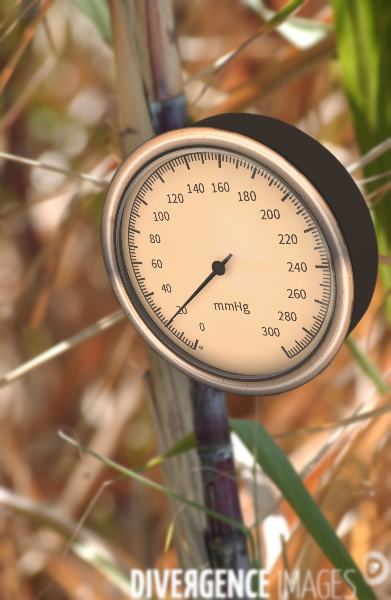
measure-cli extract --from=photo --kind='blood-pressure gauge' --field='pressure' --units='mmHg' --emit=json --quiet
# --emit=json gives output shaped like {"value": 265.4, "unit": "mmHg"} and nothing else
{"value": 20, "unit": "mmHg"}
